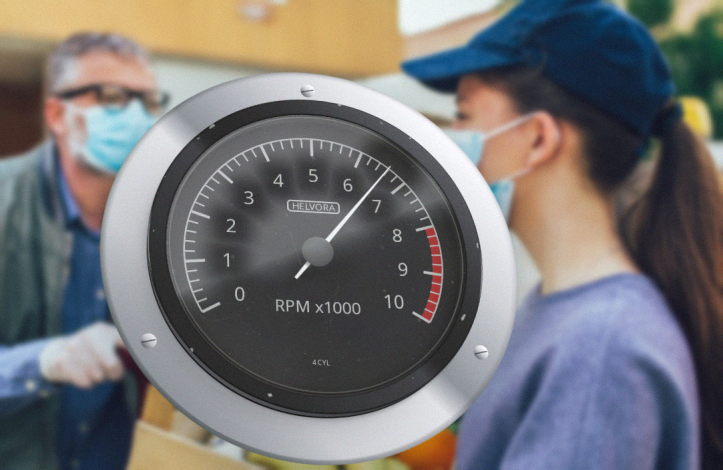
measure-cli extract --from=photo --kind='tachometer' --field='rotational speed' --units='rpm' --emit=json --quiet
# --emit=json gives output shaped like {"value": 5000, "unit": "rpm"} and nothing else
{"value": 6600, "unit": "rpm"}
